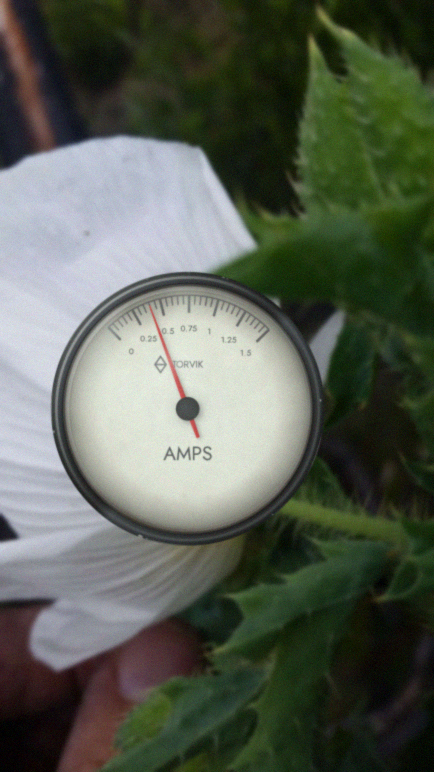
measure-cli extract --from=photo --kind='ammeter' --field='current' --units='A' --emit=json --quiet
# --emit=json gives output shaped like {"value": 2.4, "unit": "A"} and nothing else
{"value": 0.4, "unit": "A"}
